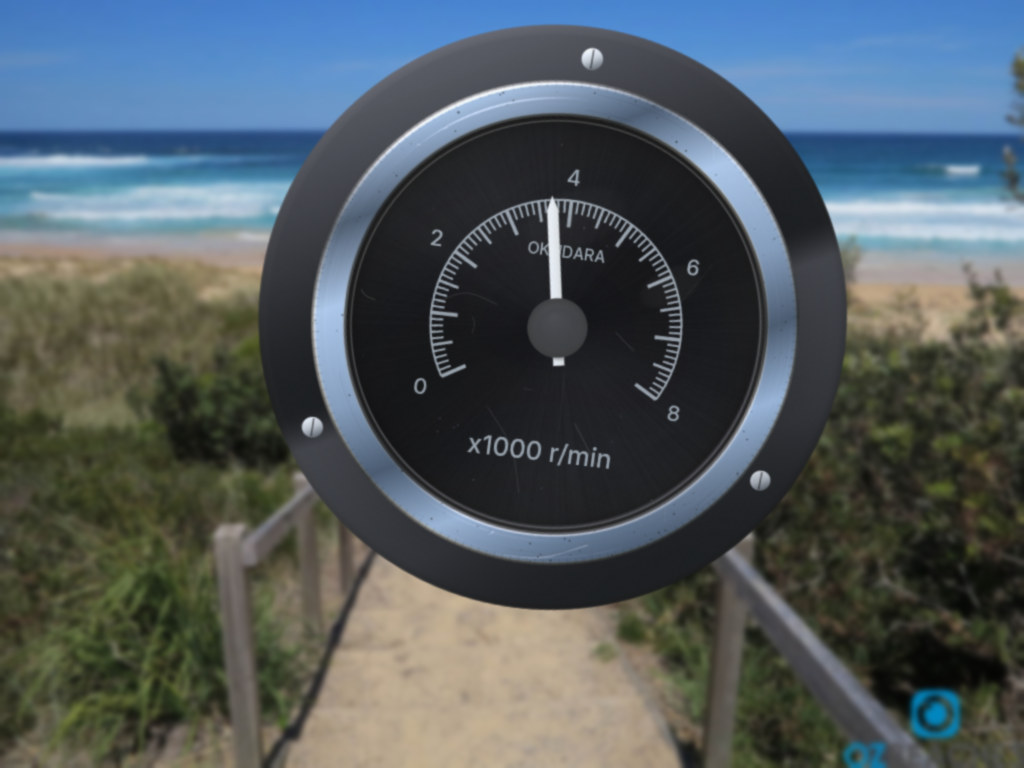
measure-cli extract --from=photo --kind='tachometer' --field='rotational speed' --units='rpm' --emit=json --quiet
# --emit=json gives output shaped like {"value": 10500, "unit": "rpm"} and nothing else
{"value": 3700, "unit": "rpm"}
